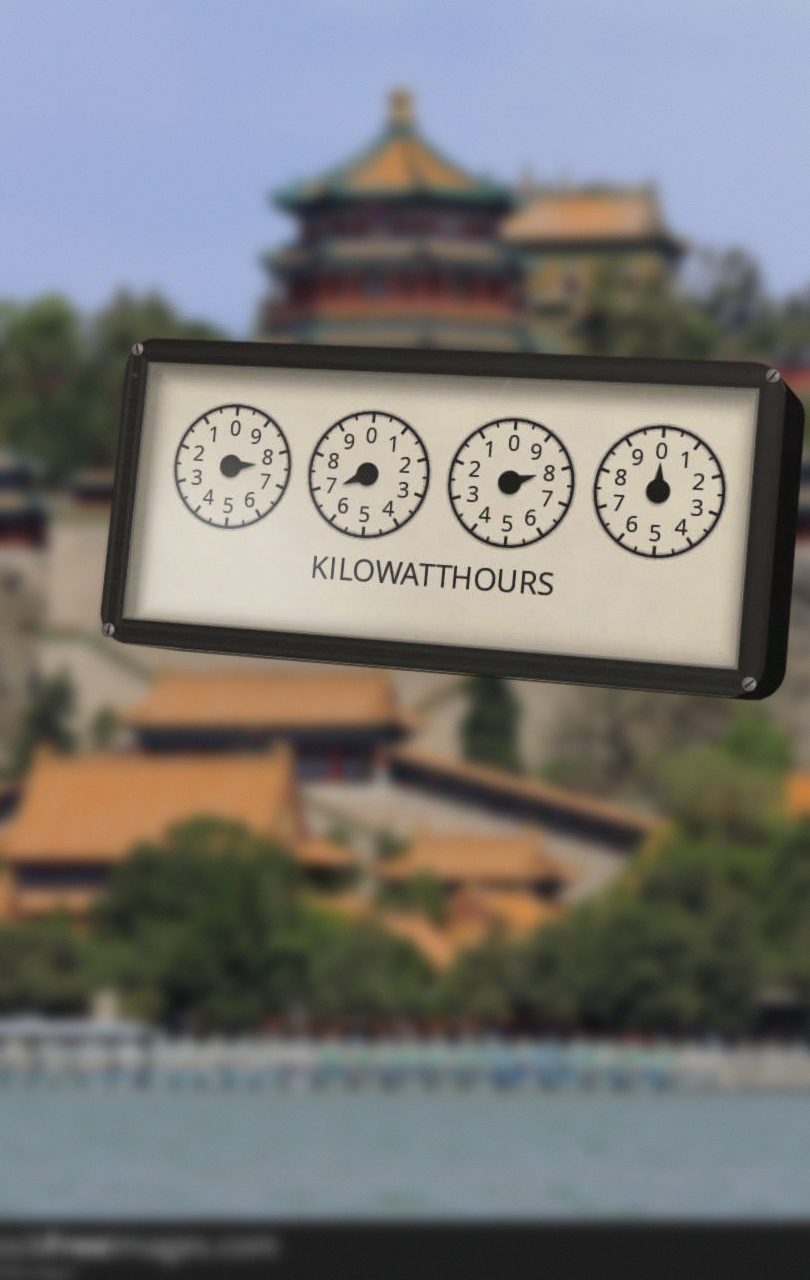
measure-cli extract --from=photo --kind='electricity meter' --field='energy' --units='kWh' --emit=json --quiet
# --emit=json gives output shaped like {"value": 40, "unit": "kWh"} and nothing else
{"value": 7680, "unit": "kWh"}
